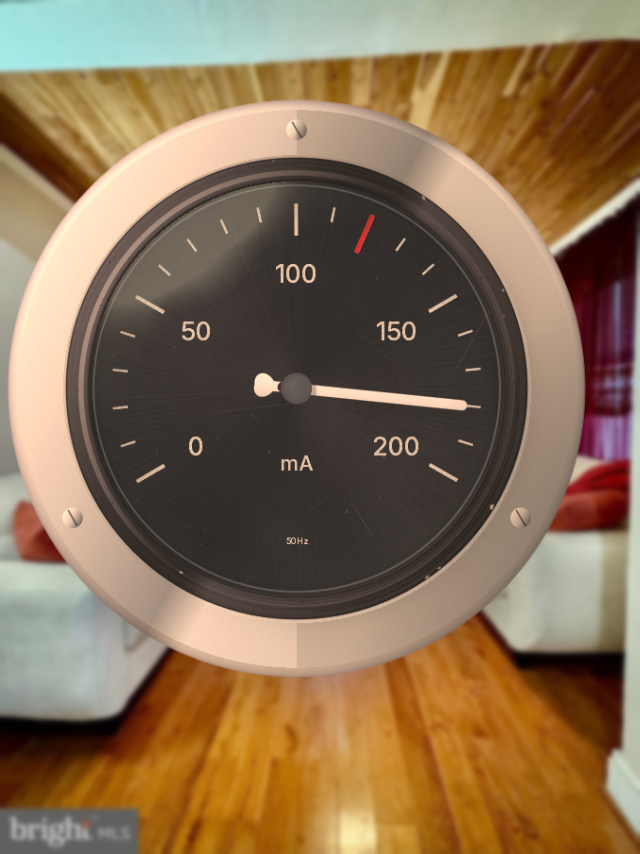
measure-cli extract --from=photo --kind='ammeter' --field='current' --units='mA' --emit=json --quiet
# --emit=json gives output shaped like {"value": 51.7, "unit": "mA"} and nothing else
{"value": 180, "unit": "mA"}
